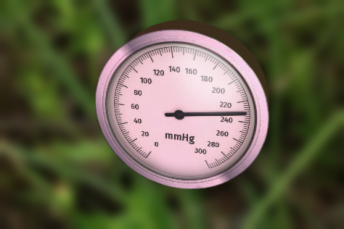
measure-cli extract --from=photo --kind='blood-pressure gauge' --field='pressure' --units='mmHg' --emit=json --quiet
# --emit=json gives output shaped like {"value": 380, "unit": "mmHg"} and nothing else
{"value": 230, "unit": "mmHg"}
